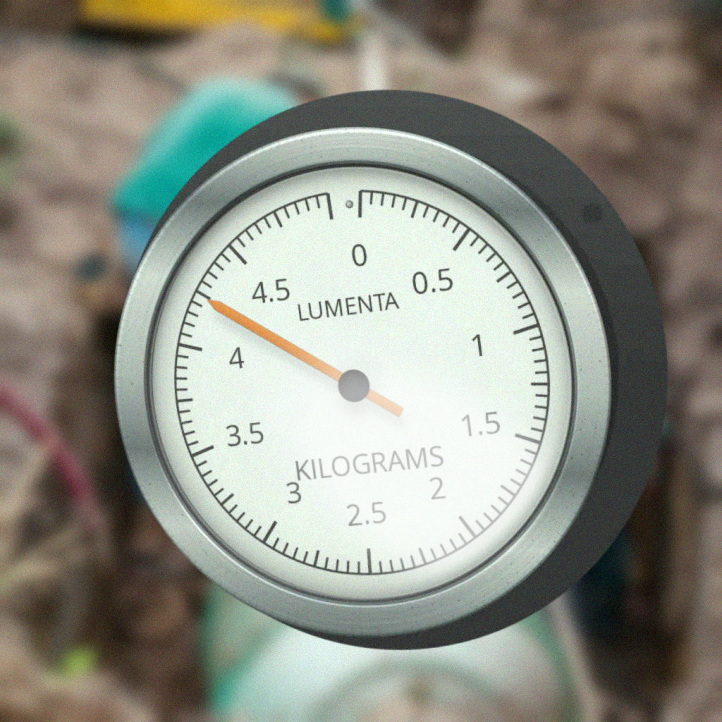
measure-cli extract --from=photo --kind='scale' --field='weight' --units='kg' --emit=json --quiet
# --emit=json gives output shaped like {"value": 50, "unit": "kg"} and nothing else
{"value": 4.25, "unit": "kg"}
